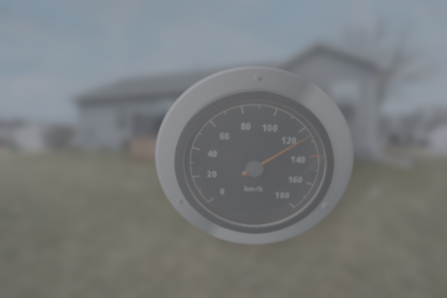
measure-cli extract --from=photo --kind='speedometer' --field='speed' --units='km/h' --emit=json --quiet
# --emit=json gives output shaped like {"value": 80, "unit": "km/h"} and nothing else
{"value": 125, "unit": "km/h"}
